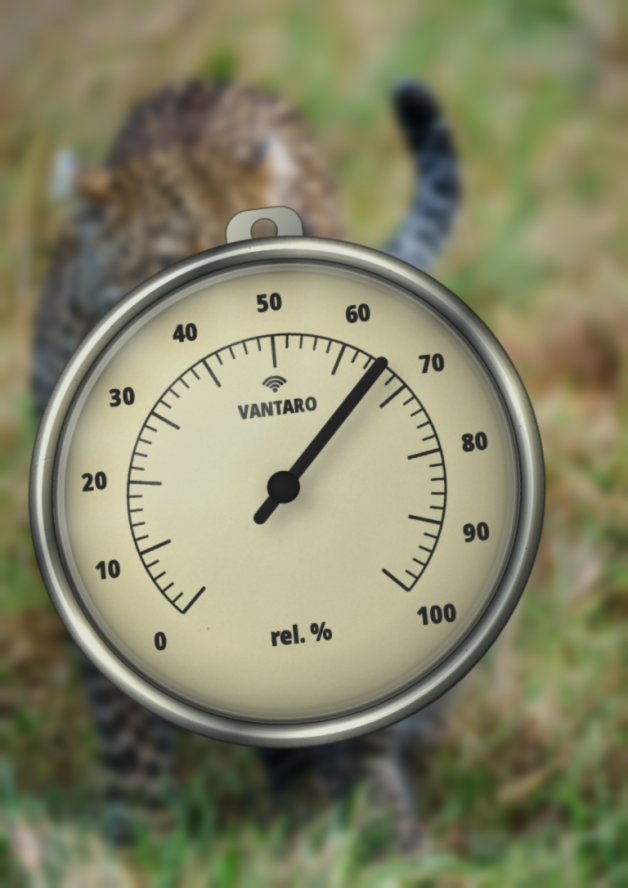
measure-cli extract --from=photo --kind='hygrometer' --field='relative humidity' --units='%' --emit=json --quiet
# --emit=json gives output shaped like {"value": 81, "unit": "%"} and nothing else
{"value": 66, "unit": "%"}
